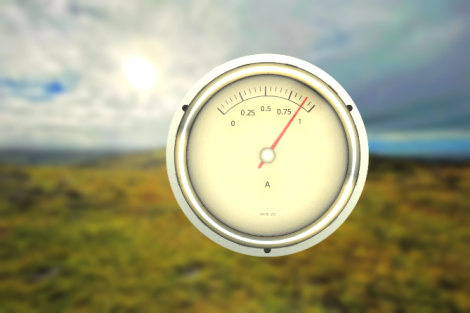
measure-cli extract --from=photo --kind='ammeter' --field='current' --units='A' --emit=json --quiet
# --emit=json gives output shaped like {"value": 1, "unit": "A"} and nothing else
{"value": 0.9, "unit": "A"}
